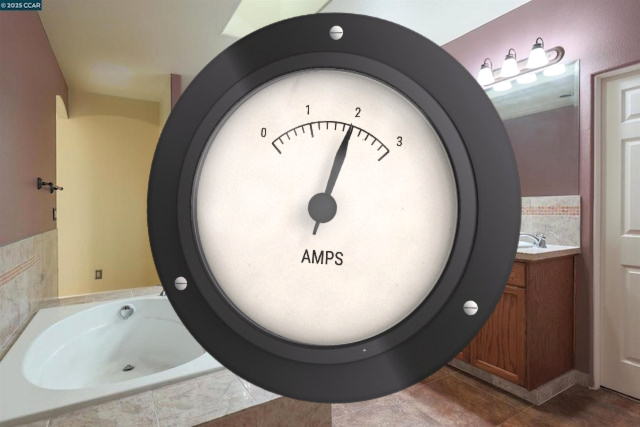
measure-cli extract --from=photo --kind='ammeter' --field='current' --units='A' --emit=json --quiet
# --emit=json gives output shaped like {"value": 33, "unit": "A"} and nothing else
{"value": 2, "unit": "A"}
